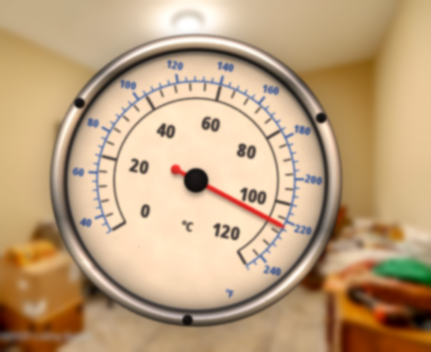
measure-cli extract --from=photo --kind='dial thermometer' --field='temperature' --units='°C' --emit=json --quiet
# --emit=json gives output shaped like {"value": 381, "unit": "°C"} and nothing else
{"value": 106, "unit": "°C"}
